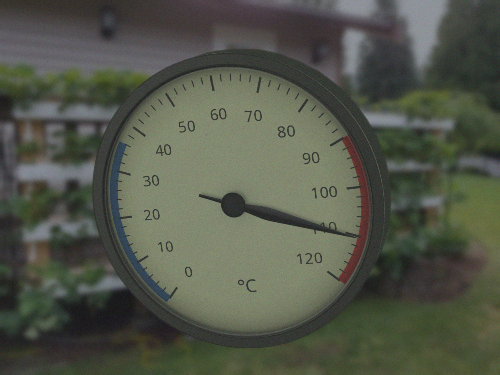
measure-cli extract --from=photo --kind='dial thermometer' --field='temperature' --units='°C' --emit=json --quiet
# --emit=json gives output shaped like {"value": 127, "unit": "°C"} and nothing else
{"value": 110, "unit": "°C"}
